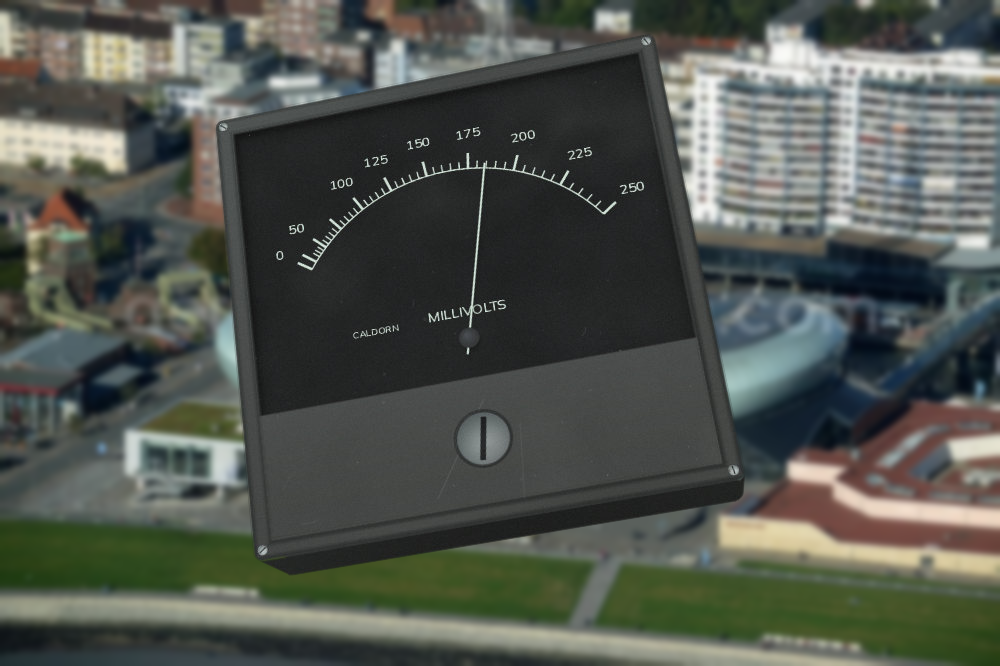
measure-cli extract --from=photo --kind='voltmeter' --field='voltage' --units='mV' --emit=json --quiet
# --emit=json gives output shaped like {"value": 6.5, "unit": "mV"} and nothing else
{"value": 185, "unit": "mV"}
